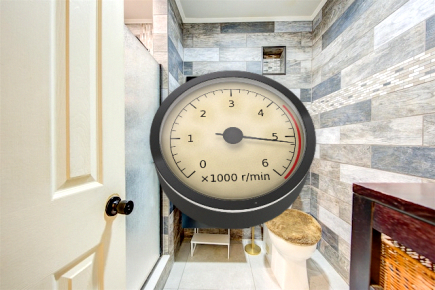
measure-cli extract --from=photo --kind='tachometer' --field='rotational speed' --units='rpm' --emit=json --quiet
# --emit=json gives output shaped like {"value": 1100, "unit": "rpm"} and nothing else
{"value": 5200, "unit": "rpm"}
